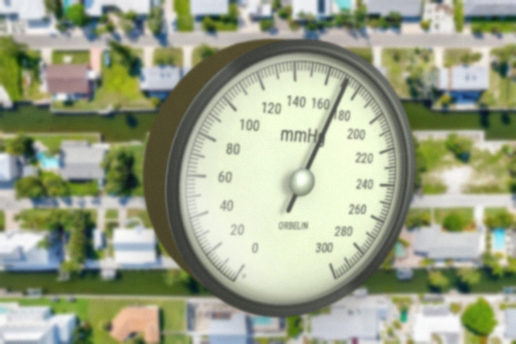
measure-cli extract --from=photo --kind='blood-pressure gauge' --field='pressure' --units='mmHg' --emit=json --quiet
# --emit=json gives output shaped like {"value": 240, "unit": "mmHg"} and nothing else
{"value": 170, "unit": "mmHg"}
